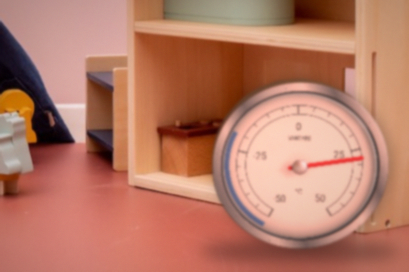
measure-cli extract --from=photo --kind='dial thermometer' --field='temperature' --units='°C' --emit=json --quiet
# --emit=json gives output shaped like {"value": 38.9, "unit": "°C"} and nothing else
{"value": 27.5, "unit": "°C"}
